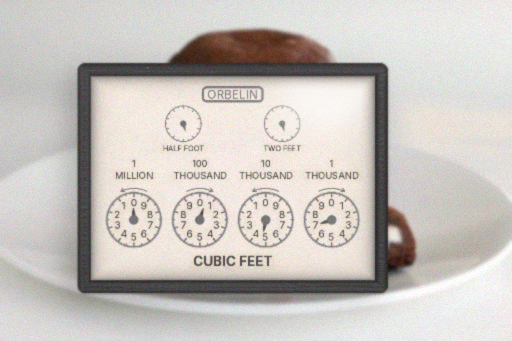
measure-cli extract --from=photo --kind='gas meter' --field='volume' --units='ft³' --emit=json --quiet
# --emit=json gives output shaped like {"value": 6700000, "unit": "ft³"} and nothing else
{"value": 4700, "unit": "ft³"}
